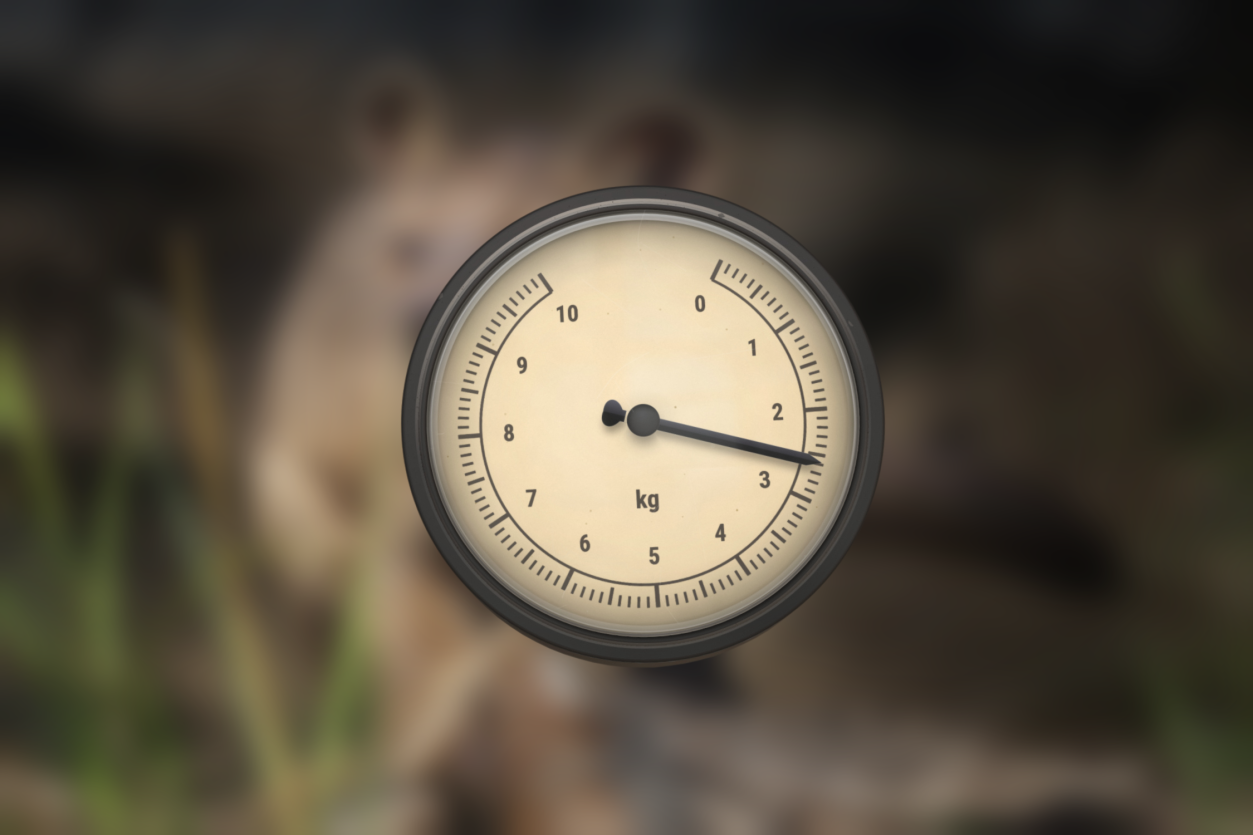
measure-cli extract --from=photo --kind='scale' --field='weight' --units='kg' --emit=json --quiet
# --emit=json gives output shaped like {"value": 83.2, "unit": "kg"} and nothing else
{"value": 2.6, "unit": "kg"}
